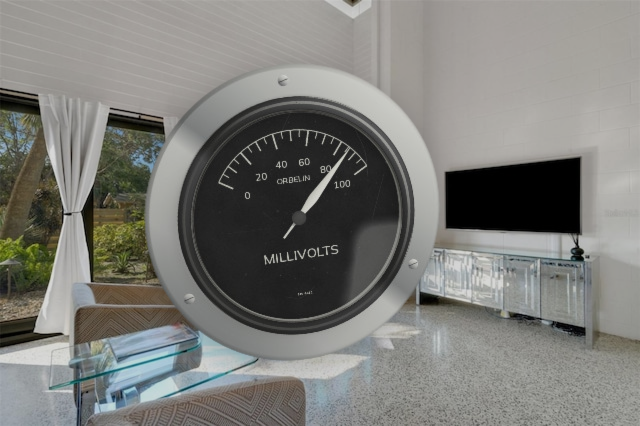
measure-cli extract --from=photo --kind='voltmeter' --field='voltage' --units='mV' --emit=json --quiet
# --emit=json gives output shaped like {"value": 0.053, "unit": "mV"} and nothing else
{"value": 85, "unit": "mV"}
